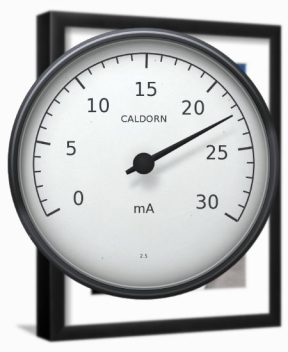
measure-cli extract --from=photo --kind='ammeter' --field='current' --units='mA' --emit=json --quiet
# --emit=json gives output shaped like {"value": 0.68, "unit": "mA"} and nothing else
{"value": 22.5, "unit": "mA"}
